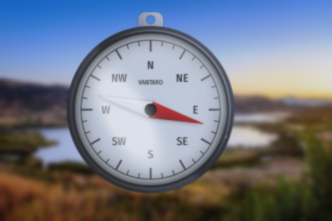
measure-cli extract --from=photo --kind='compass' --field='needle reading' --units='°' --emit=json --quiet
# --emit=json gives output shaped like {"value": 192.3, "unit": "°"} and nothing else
{"value": 105, "unit": "°"}
